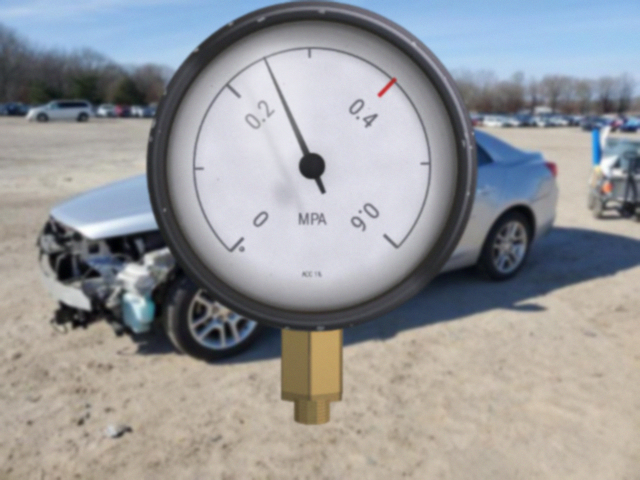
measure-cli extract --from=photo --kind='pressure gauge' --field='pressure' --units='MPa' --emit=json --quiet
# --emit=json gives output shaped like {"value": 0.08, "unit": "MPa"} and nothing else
{"value": 0.25, "unit": "MPa"}
